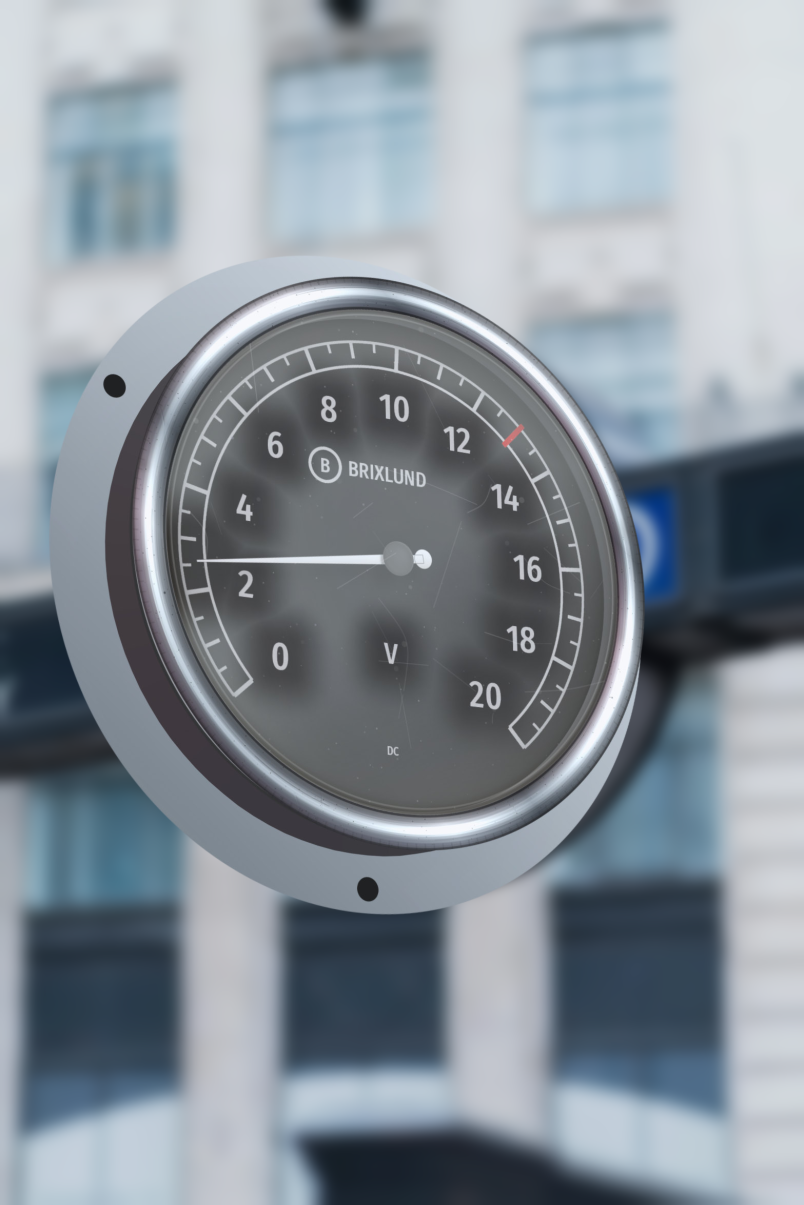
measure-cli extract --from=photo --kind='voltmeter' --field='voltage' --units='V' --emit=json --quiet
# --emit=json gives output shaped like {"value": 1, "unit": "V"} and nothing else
{"value": 2.5, "unit": "V"}
